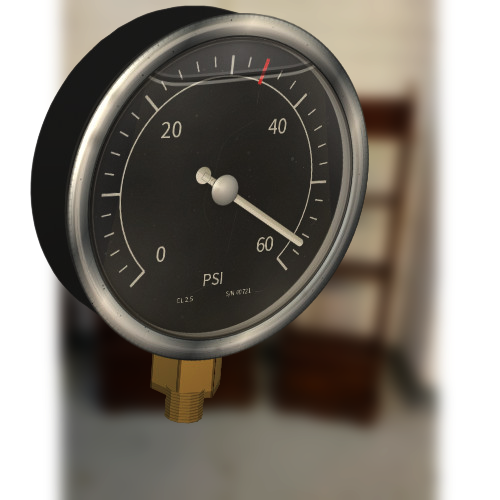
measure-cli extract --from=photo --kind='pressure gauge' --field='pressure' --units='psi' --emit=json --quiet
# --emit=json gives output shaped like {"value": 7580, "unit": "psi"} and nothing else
{"value": 57, "unit": "psi"}
